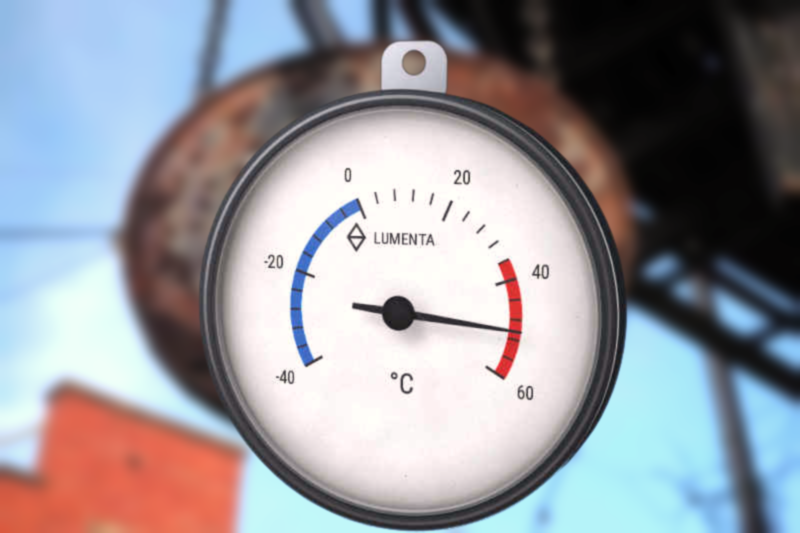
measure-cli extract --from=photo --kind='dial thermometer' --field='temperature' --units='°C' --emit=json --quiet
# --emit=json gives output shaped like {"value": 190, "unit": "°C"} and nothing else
{"value": 50, "unit": "°C"}
